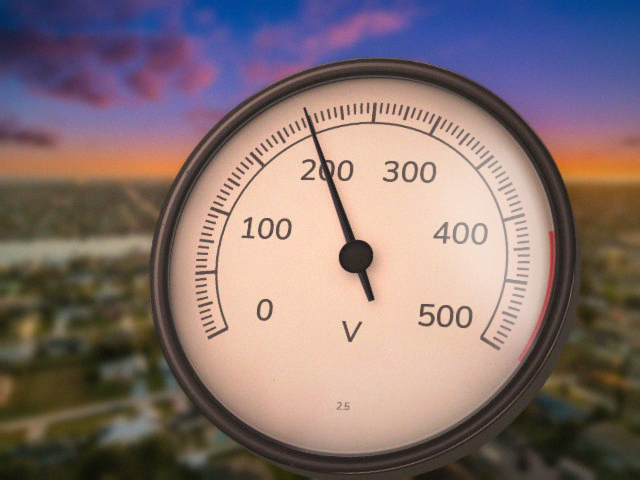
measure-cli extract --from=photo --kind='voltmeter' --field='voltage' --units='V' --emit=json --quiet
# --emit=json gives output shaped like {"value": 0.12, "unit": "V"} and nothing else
{"value": 200, "unit": "V"}
